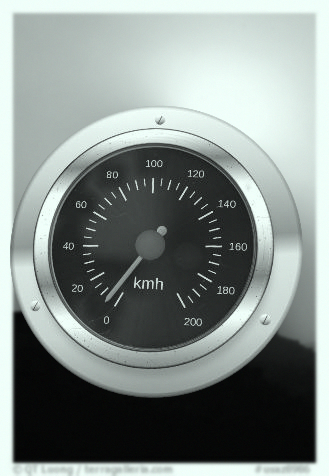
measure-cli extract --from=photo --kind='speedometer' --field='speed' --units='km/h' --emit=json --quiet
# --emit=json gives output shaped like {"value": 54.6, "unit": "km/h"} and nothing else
{"value": 5, "unit": "km/h"}
